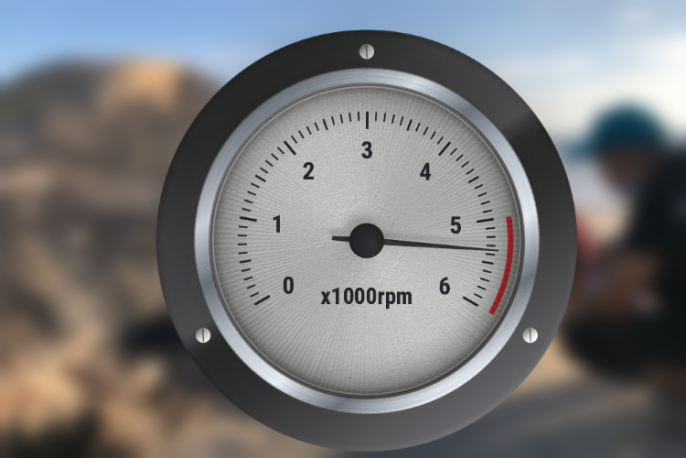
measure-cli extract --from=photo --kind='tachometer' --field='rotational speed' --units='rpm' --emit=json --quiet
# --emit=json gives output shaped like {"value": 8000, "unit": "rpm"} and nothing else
{"value": 5350, "unit": "rpm"}
